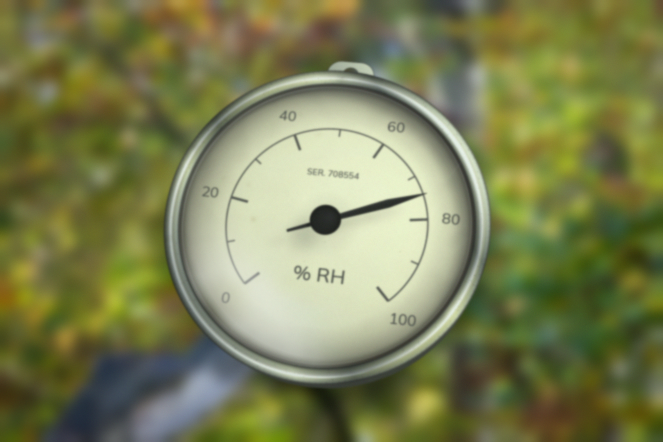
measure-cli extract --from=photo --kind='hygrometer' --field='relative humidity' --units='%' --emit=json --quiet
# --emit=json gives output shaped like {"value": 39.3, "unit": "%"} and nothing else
{"value": 75, "unit": "%"}
